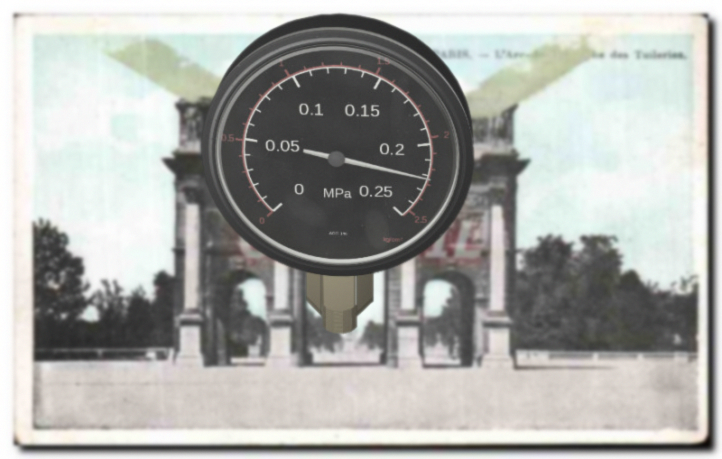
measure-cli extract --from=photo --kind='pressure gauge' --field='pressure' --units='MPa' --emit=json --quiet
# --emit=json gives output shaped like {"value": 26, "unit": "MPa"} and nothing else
{"value": 0.22, "unit": "MPa"}
